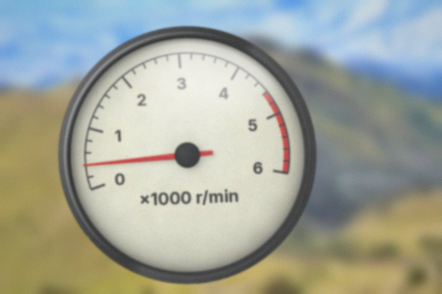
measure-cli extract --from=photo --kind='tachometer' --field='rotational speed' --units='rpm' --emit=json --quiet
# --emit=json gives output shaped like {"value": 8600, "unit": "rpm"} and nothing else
{"value": 400, "unit": "rpm"}
